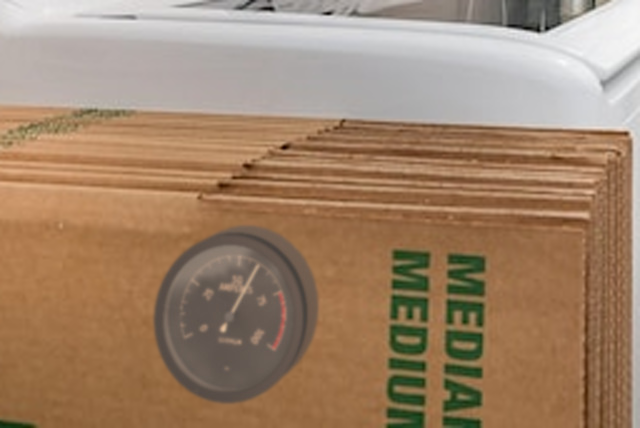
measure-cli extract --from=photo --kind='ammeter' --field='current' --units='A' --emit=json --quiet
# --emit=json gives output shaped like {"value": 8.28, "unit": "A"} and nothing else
{"value": 60, "unit": "A"}
